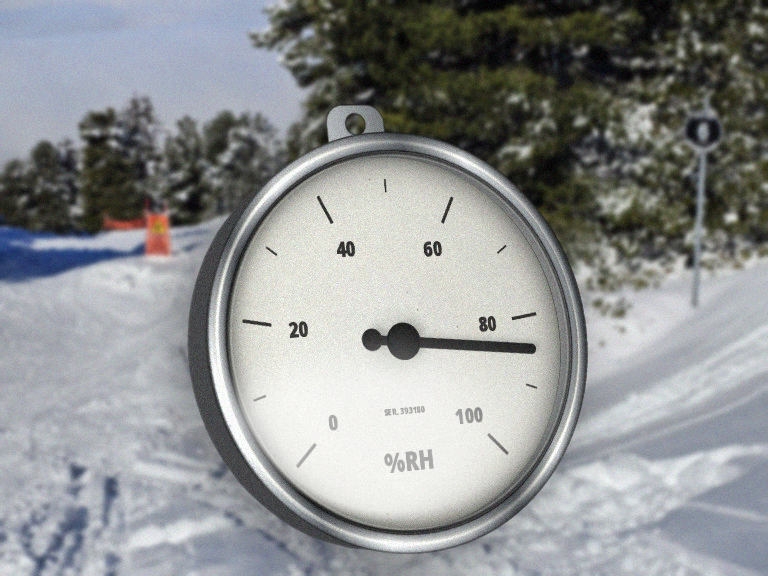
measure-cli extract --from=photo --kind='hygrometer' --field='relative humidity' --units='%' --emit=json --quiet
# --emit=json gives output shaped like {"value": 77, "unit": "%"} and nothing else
{"value": 85, "unit": "%"}
